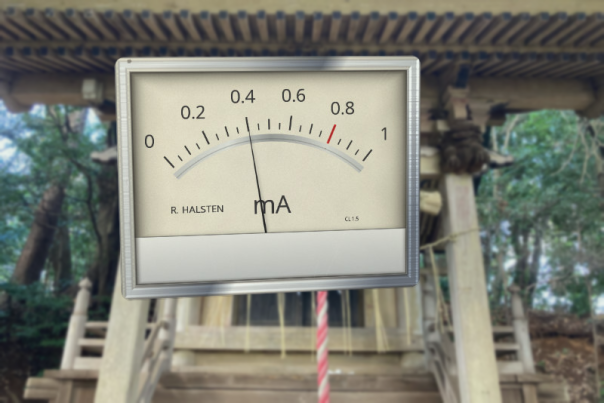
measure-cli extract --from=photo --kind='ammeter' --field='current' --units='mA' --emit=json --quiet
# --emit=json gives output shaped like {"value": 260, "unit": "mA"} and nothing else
{"value": 0.4, "unit": "mA"}
